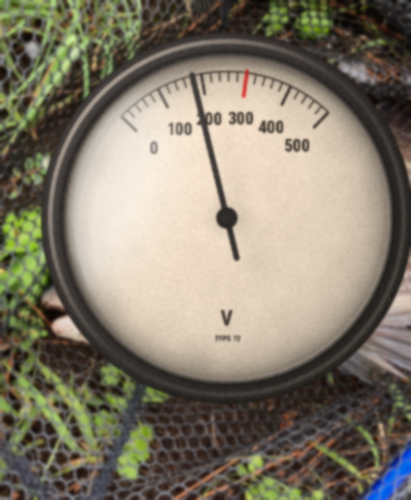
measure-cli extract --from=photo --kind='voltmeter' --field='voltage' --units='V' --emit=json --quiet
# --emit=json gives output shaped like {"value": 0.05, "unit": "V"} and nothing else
{"value": 180, "unit": "V"}
